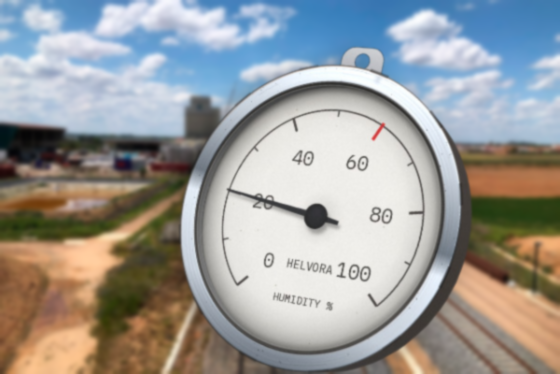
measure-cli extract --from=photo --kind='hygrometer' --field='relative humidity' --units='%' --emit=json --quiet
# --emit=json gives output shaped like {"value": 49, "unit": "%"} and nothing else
{"value": 20, "unit": "%"}
